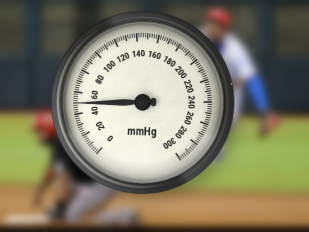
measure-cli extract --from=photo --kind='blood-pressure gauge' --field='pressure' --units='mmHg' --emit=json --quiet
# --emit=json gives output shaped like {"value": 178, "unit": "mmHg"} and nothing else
{"value": 50, "unit": "mmHg"}
